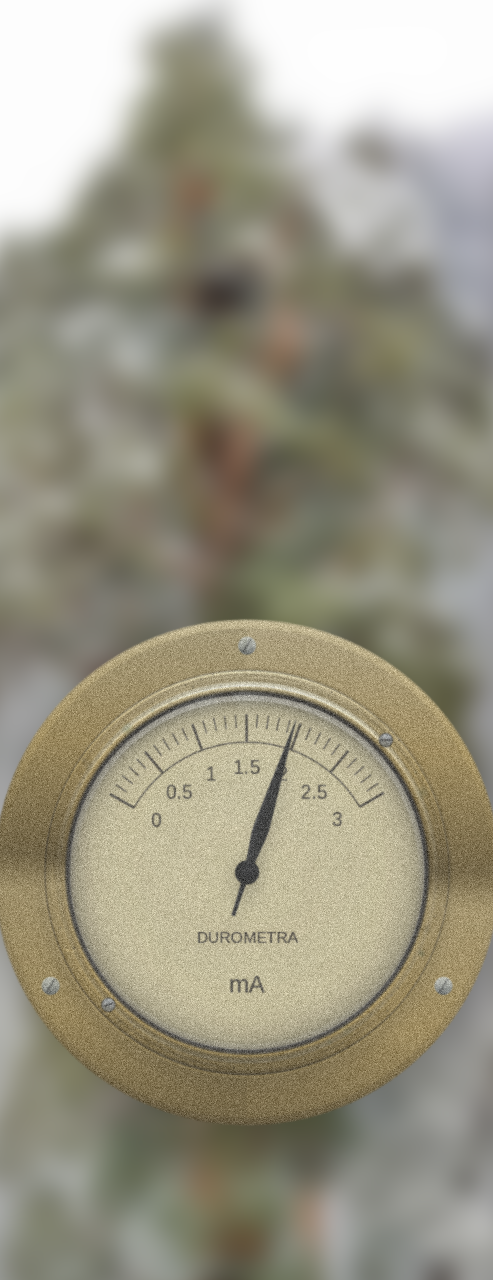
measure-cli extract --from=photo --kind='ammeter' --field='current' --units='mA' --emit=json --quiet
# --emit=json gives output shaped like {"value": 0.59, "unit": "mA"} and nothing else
{"value": 1.95, "unit": "mA"}
